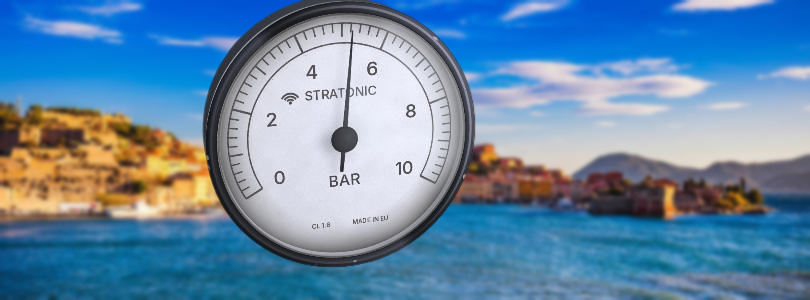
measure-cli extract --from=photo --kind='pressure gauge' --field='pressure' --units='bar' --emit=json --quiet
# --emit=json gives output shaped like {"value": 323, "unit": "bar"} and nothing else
{"value": 5.2, "unit": "bar"}
